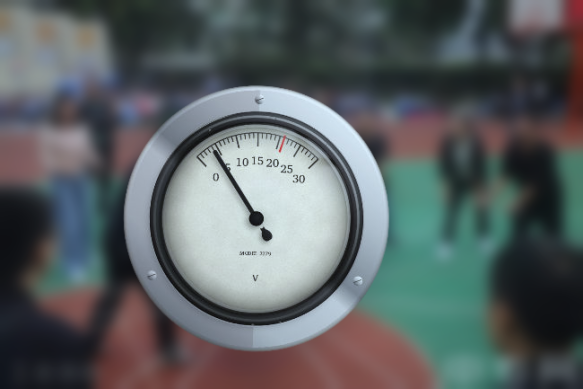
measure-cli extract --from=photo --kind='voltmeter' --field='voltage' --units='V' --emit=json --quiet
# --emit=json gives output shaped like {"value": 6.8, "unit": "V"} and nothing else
{"value": 4, "unit": "V"}
